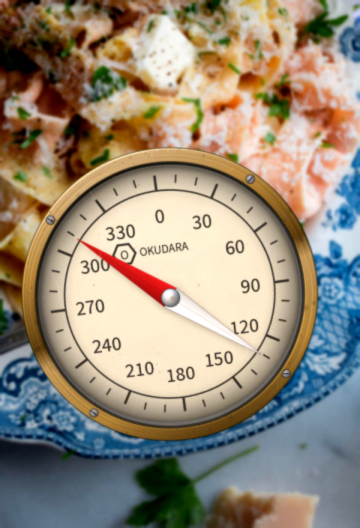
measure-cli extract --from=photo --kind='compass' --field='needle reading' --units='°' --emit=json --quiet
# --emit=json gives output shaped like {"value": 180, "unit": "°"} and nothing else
{"value": 310, "unit": "°"}
